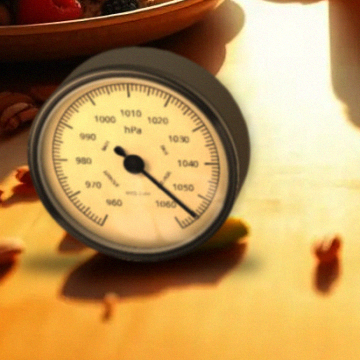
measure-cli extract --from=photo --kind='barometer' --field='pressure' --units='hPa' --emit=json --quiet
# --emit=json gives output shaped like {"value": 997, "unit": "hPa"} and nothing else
{"value": 1055, "unit": "hPa"}
